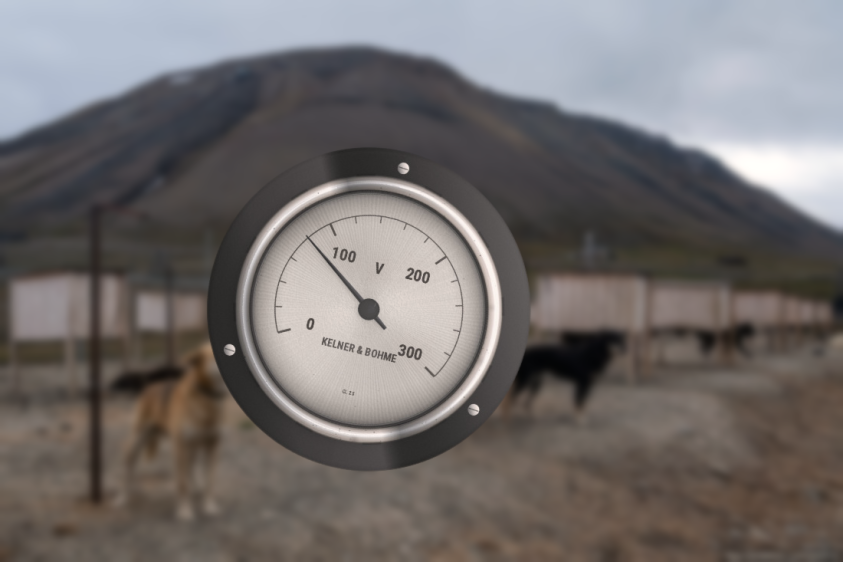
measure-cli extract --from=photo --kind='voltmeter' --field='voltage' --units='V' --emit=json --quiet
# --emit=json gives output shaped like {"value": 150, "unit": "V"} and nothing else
{"value": 80, "unit": "V"}
